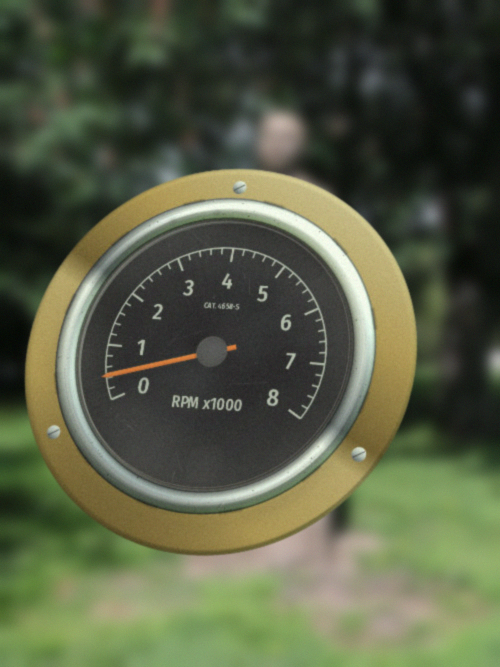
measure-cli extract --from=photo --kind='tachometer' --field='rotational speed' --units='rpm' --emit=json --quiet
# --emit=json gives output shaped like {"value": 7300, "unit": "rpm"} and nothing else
{"value": 400, "unit": "rpm"}
